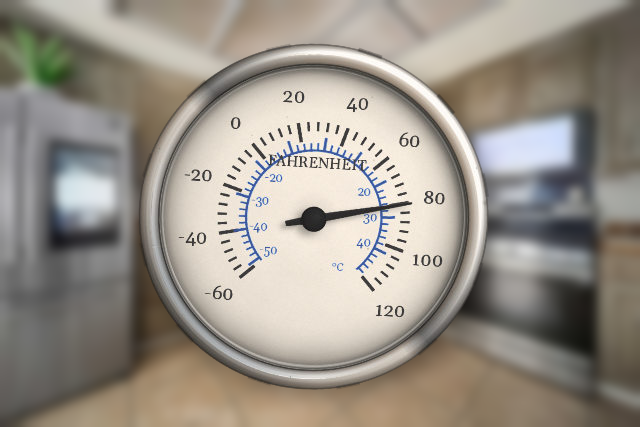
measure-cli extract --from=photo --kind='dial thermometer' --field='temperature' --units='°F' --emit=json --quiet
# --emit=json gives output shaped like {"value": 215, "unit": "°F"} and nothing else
{"value": 80, "unit": "°F"}
